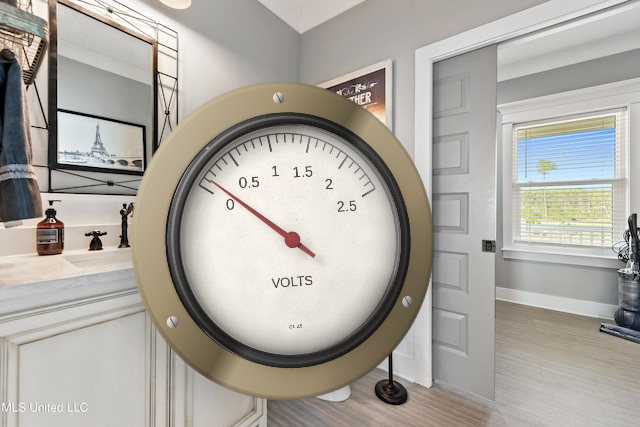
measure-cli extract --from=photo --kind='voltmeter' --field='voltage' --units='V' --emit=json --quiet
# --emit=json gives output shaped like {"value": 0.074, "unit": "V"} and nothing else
{"value": 0.1, "unit": "V"}
